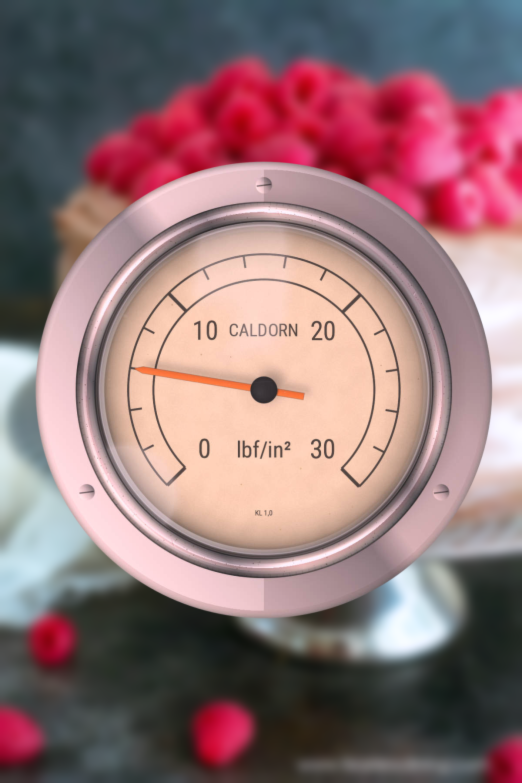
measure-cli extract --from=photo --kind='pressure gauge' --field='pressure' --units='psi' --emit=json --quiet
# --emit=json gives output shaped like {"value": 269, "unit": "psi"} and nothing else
{"value": 6, "unit": "psi"}
